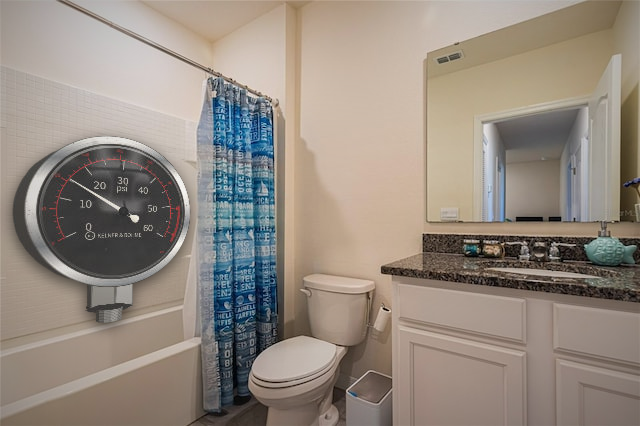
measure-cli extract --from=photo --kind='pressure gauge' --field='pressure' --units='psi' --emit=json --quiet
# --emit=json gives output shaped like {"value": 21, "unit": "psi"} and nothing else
{"value": 15, "unit": "psi"}
